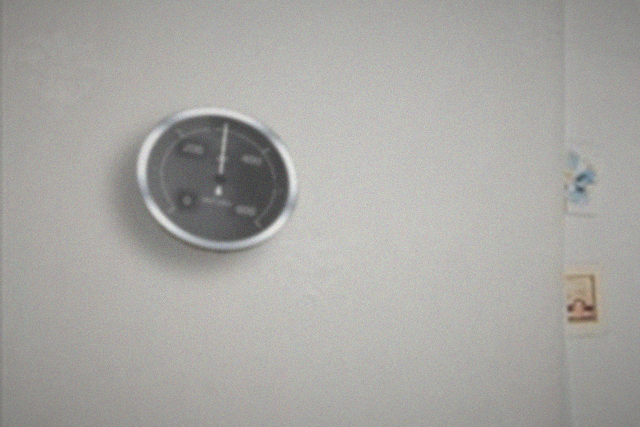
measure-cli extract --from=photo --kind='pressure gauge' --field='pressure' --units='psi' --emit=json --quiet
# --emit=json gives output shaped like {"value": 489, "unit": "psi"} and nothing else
{"value": 300, "unit": "psi"}
